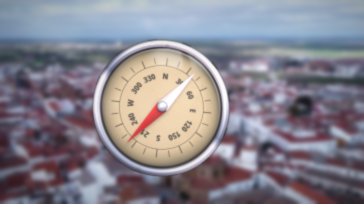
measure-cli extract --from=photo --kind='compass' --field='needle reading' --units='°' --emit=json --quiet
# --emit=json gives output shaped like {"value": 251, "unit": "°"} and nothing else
{"value": 217.5, "unit": "°"}
